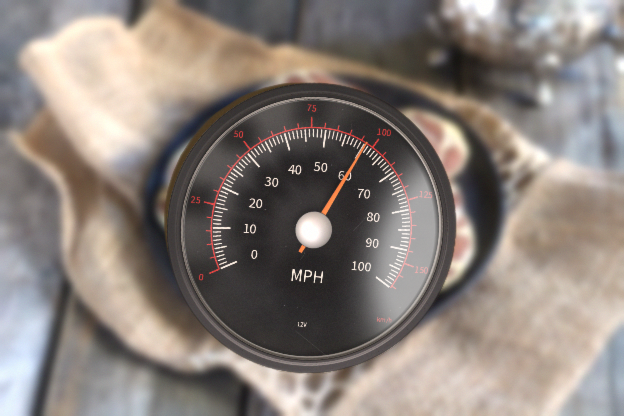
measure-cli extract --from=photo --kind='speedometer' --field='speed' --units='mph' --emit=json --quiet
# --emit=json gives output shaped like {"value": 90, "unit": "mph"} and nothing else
{"value": 60, "unit": "mph"}
